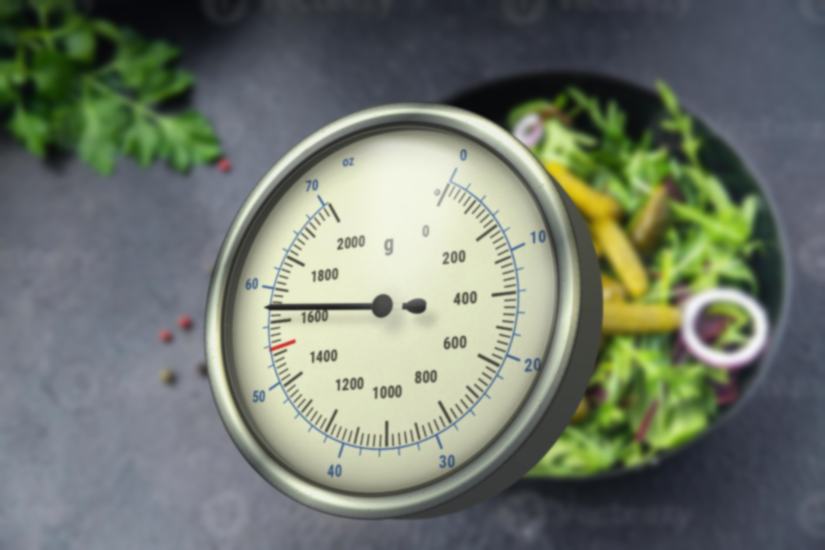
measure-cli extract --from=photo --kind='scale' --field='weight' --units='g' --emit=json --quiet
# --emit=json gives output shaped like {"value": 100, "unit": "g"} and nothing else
{"value": 1640, "unit": "g"}
